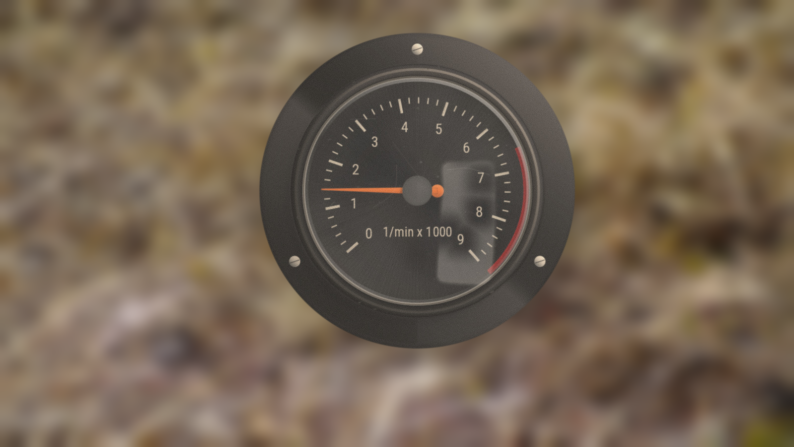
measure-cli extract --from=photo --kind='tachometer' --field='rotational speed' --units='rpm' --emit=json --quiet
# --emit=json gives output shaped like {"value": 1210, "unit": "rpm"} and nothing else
{"value": 1400, "unit": "rpm"}
